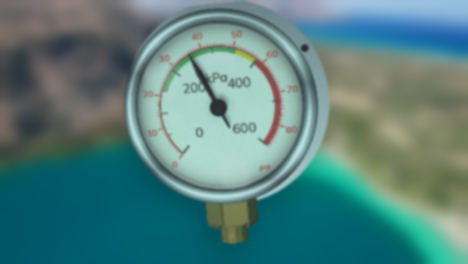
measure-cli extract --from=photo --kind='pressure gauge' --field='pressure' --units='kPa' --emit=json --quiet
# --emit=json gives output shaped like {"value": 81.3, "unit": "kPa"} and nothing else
{"value": 250, "unit": "kPa"}
